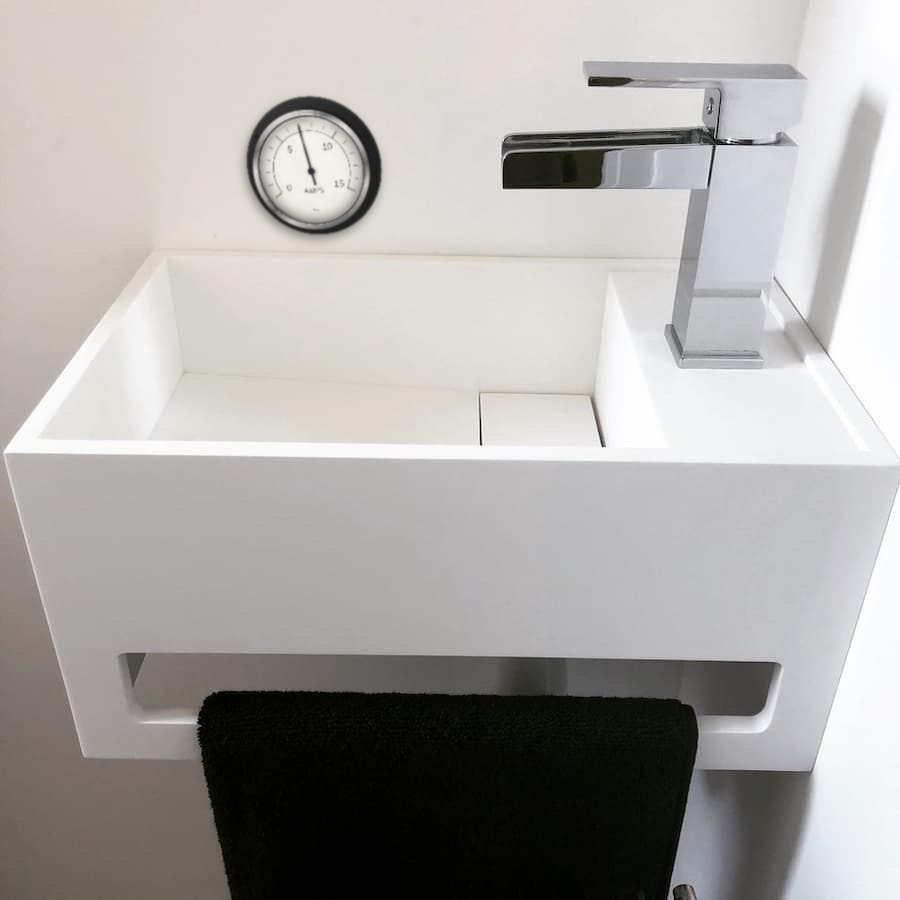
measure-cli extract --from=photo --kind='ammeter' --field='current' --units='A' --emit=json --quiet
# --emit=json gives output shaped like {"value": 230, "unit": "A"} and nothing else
{"value": 7, "unit": "A"}
